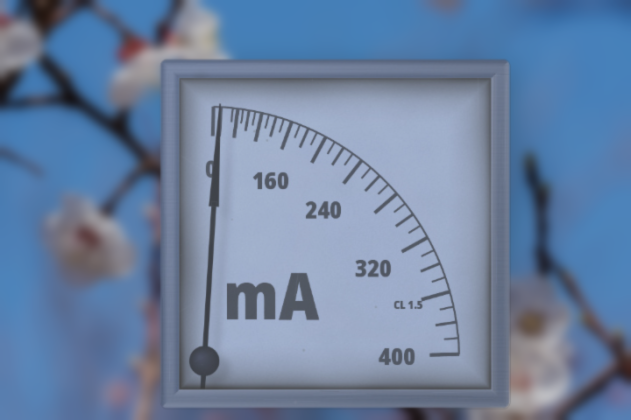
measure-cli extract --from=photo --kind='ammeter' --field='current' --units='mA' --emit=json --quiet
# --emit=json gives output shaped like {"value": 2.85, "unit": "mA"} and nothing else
{"value": 40, "unit": "mA"}
